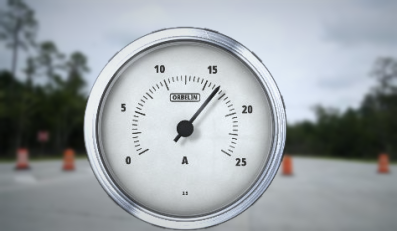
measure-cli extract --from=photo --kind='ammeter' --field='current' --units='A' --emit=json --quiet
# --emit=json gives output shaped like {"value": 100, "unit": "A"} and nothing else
{"value": 16.5, "unit": "A"}
